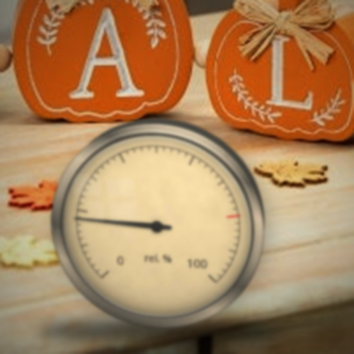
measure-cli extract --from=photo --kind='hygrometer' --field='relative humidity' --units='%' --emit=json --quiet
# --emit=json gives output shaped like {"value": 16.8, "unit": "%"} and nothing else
{"value": 18, "unit": "%"}
